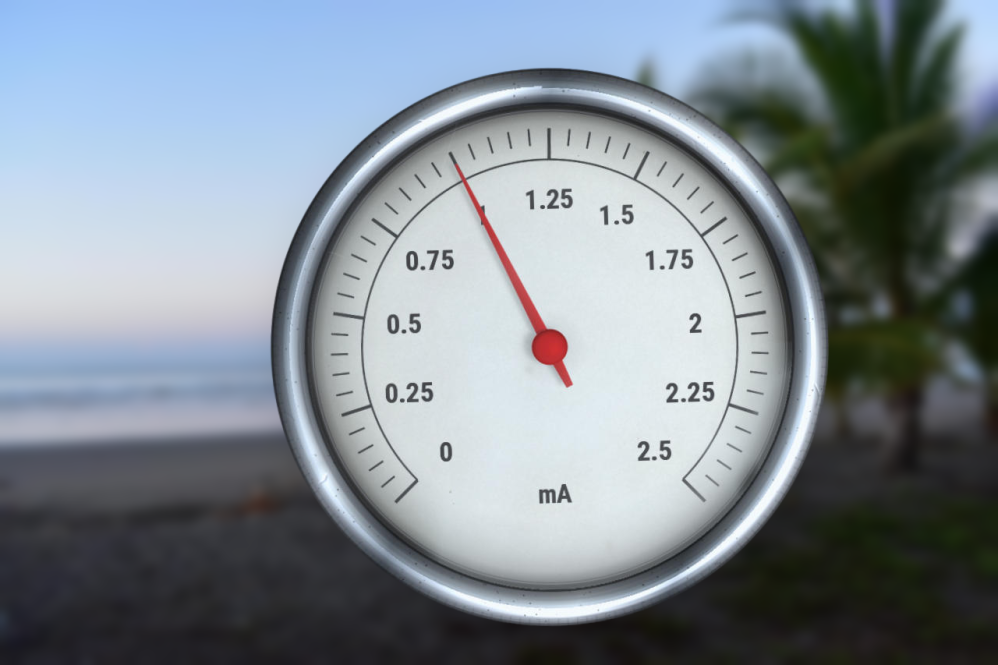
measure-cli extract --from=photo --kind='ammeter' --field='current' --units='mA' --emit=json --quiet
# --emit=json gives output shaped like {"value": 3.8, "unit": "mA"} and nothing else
{"value": 1, "unit": "mA"}
